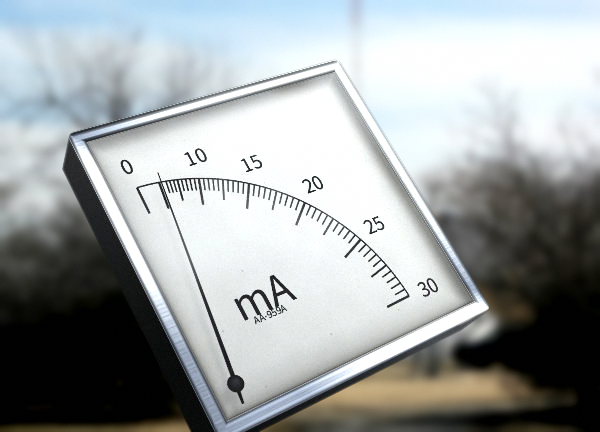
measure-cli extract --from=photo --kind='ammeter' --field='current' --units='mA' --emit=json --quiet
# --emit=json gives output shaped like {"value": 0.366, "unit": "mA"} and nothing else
{"value": 5, "unit": "mA"}
